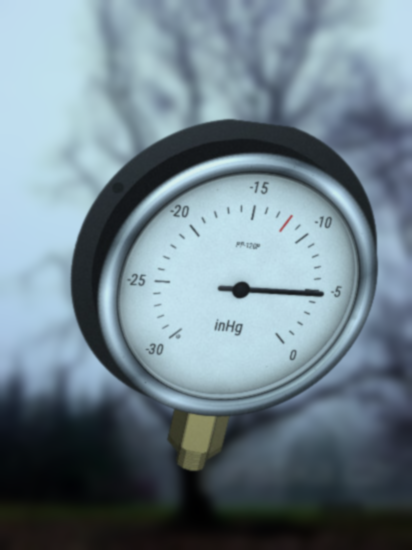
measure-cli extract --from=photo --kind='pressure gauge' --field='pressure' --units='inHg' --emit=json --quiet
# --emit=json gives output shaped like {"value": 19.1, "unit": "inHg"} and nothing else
{"value": -5, "unit": "inHg"}
